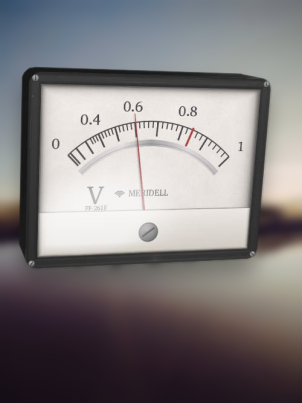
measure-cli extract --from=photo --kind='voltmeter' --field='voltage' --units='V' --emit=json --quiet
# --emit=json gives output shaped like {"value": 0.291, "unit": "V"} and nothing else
{"value": 0.6, "unit": "V"}
